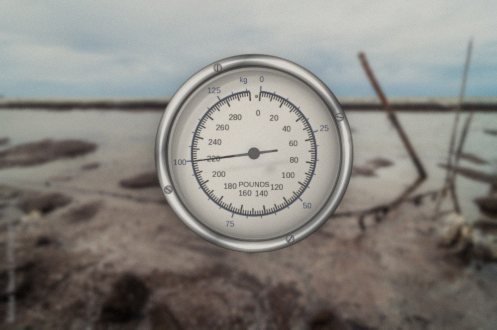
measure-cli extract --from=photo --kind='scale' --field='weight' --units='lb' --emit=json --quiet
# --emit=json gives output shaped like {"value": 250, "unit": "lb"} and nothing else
{"value": 220, "unit": "lb"}
